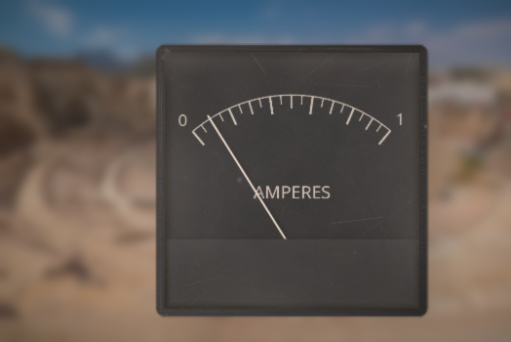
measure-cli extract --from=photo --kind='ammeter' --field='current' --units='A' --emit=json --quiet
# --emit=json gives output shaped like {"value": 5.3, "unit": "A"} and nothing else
{"value": 0.1, "unit": "A"}
